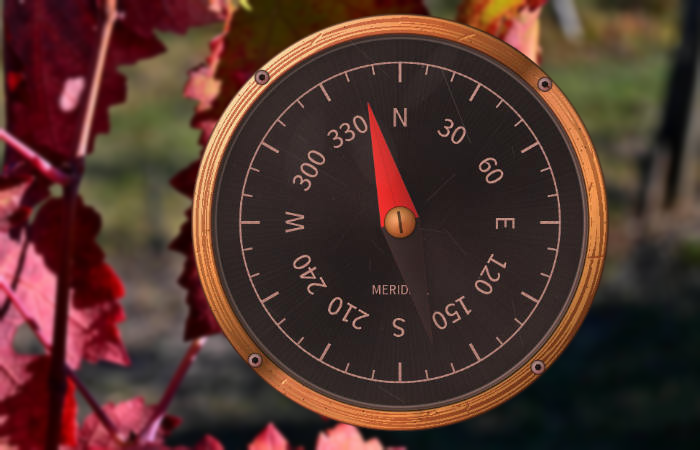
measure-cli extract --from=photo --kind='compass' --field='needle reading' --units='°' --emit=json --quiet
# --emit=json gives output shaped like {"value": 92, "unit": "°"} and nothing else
{"value": 345, "unit": "°"}
